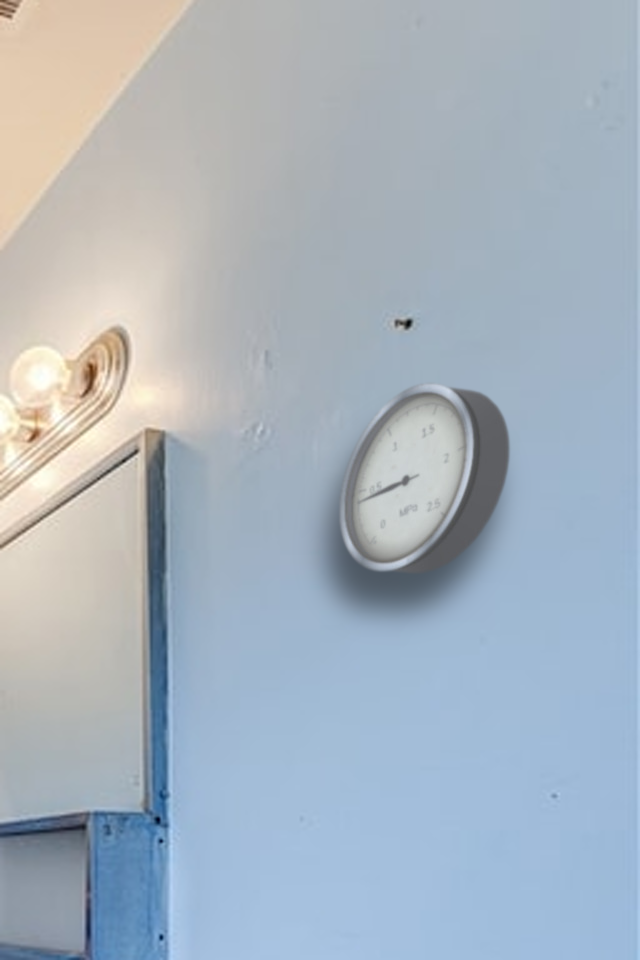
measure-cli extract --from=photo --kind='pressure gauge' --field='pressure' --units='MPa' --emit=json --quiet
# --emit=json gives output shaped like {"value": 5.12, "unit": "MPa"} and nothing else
{"value": 0.4, "unit": "MPa"}
